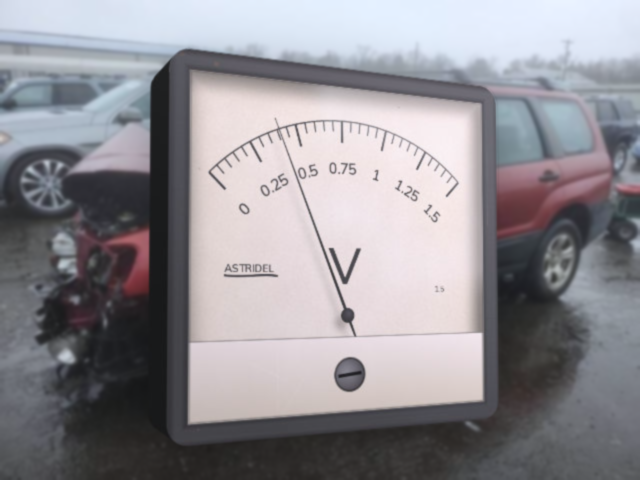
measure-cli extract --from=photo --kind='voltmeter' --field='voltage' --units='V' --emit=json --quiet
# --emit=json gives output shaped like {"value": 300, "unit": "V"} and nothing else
{"value": 0.4, "unit": "V"}
